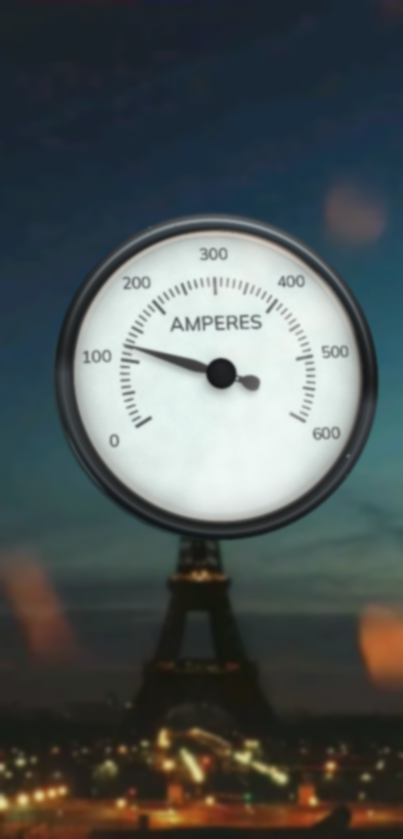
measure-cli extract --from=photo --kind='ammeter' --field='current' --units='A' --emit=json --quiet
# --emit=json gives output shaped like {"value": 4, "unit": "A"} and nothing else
{"value": 120, "unit": "A"}
